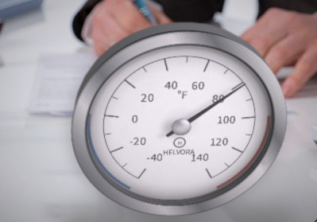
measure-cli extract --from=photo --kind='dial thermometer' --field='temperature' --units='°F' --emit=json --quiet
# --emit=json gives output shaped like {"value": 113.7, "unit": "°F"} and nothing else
{"value": 80, "unit": "°F"}
